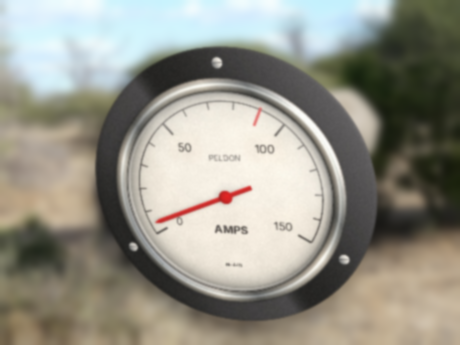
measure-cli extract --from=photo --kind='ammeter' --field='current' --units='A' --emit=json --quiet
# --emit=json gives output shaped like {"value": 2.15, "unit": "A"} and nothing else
{"value": 5, "unit": "A"}
